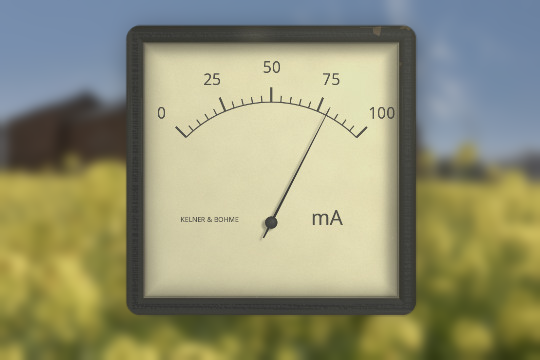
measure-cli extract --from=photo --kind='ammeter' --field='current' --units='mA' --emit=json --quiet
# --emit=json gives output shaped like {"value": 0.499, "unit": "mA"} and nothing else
{"value": 80, "unit": "mA"}
